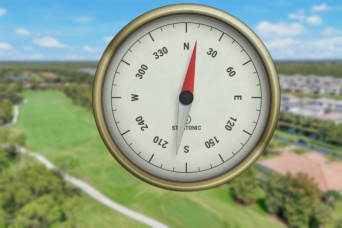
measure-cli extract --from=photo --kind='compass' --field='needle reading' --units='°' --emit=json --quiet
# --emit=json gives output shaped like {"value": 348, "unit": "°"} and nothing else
{"value": 10, "unit": "°"}
